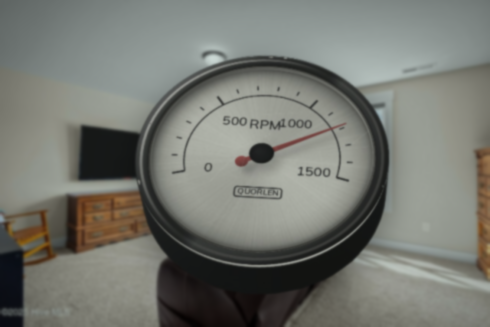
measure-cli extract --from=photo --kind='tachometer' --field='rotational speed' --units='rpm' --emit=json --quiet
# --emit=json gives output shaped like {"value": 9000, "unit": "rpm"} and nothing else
{"value": 1200, "unit": "rpm"}
